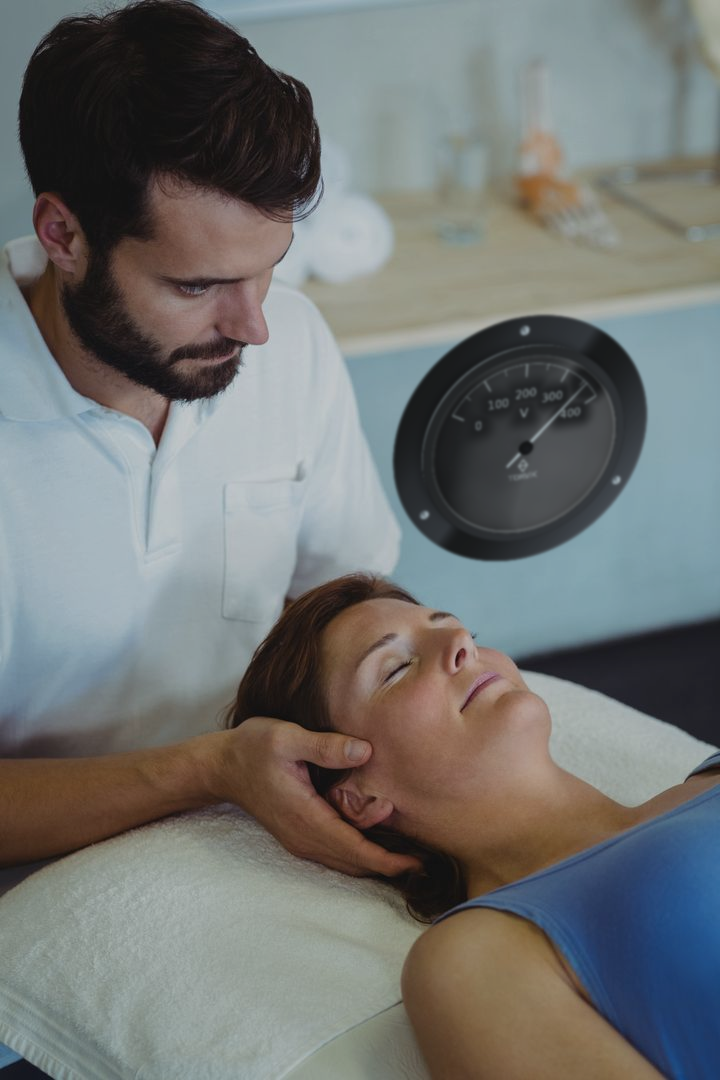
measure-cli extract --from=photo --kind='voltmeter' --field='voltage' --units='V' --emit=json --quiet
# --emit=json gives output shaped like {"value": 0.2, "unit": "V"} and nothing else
{"value": 350, "unit": "V"}
